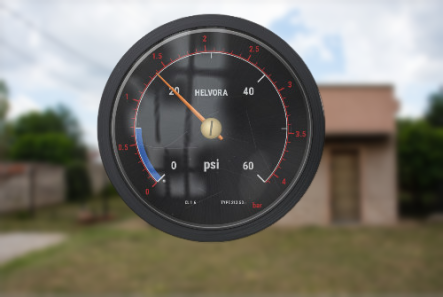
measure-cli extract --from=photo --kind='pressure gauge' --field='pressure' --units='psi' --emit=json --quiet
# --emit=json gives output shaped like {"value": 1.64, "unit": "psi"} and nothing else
{"value": 20, "unit": "psi"}
